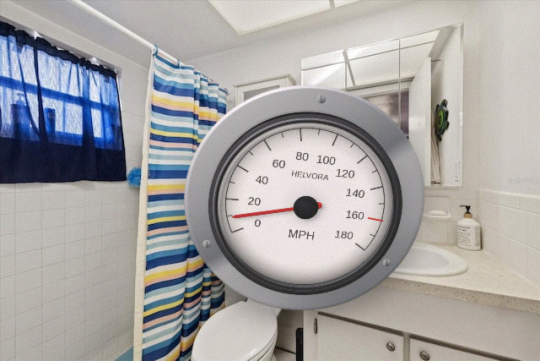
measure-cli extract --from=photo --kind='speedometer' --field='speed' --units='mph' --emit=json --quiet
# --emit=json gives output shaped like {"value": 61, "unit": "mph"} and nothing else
{"value": 10, "unit": "mph"}
